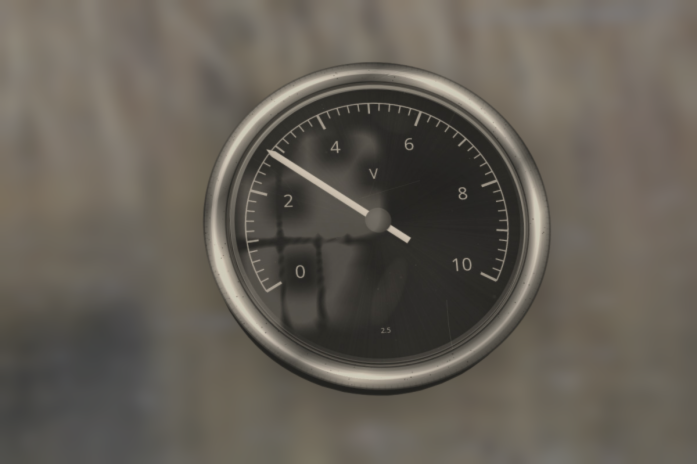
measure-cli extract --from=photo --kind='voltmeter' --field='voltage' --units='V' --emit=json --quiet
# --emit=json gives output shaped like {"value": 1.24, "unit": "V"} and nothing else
{"value": 2.8, "unit": "V"}
